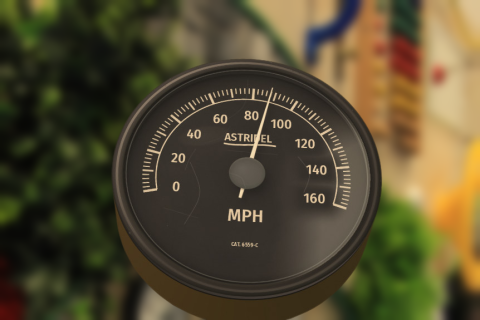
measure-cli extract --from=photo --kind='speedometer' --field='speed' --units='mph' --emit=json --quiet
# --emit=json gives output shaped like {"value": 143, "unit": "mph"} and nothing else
{"value": 88, "unit": "mph"}
